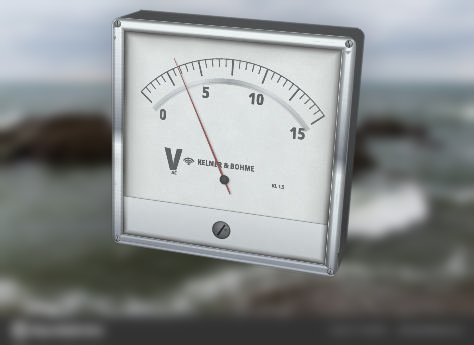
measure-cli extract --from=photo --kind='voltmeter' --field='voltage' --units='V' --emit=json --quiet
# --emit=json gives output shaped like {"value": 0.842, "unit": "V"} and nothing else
{"value": 3.5, "unit": "V"}
